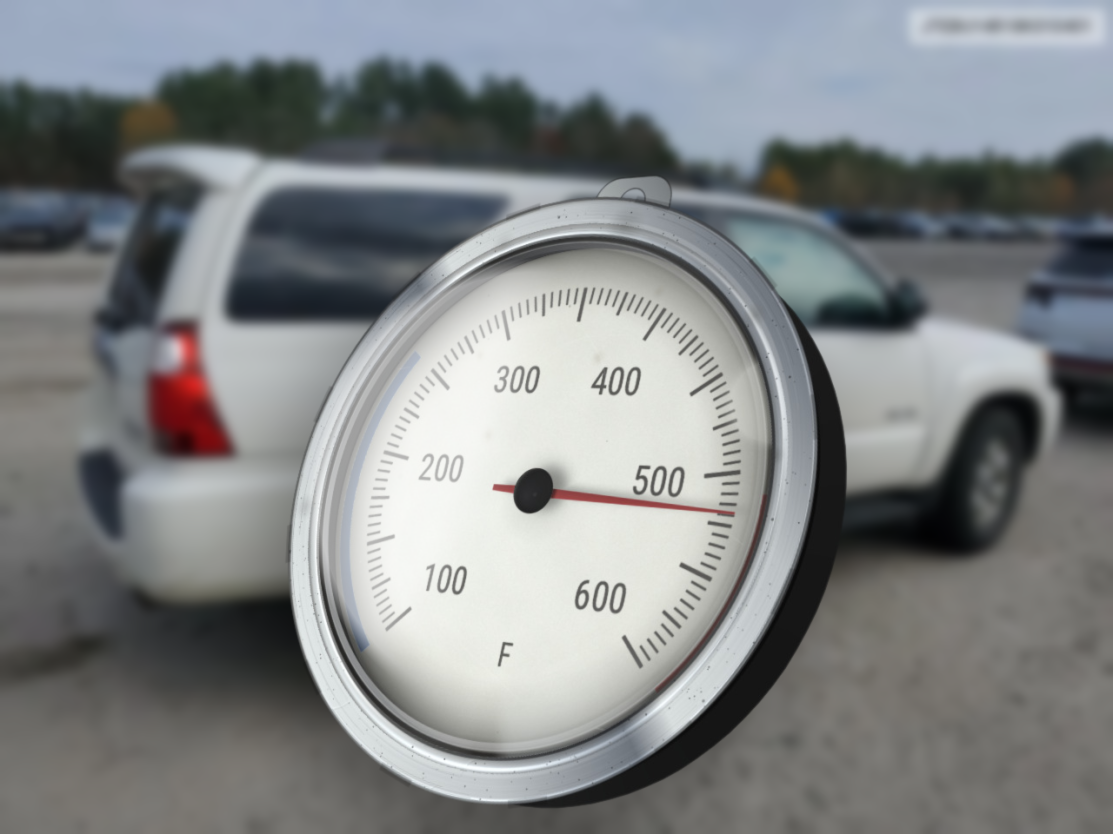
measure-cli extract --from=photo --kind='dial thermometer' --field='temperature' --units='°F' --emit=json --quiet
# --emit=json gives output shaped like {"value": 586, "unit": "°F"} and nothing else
{"value": 520, "unit": "°F"}
